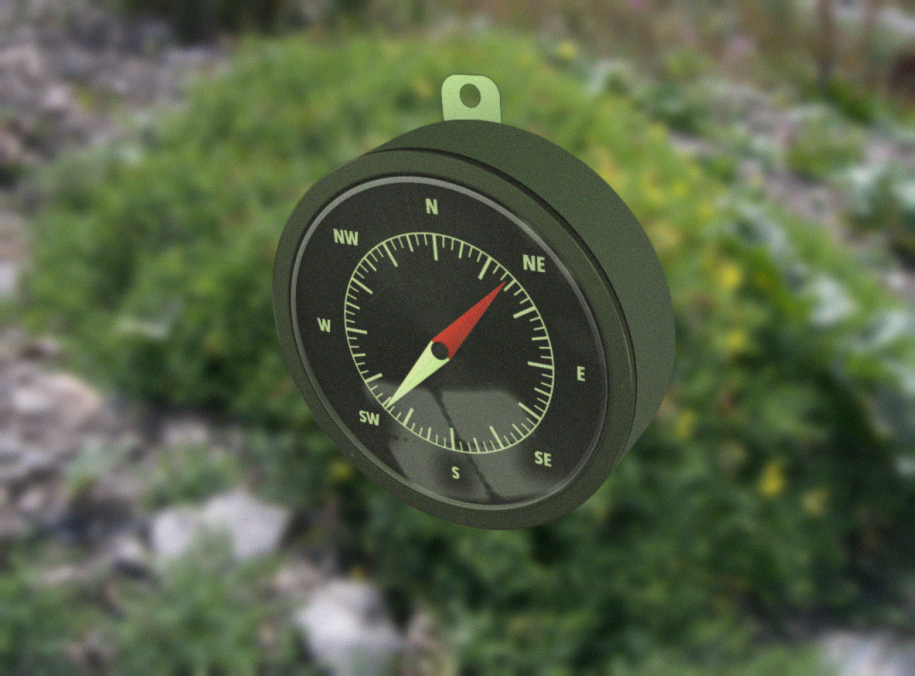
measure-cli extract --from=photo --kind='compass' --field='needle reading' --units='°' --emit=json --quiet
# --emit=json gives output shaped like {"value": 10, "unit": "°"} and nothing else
{"value": 42.5, "unit": "°"}
